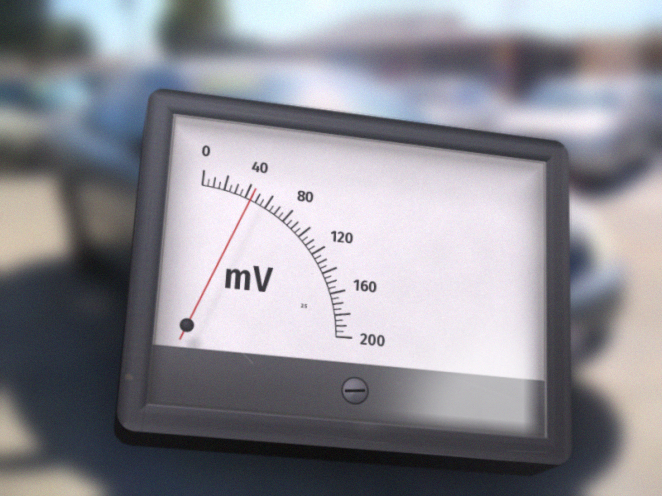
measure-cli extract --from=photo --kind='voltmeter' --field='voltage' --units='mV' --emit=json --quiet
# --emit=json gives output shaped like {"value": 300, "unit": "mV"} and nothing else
{"value": 45, "unit": "mV"}
